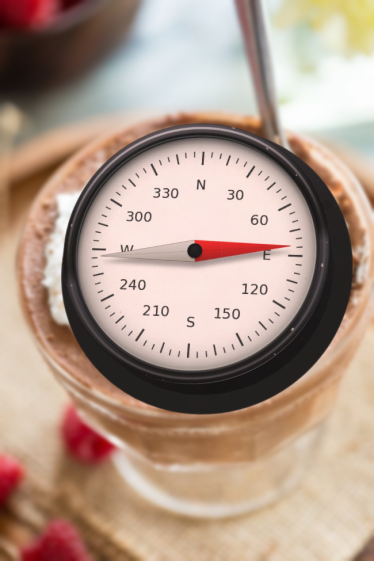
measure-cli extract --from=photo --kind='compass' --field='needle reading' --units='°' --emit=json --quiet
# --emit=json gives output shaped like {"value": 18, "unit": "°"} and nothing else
{"value": 85, "unit": "°"}
